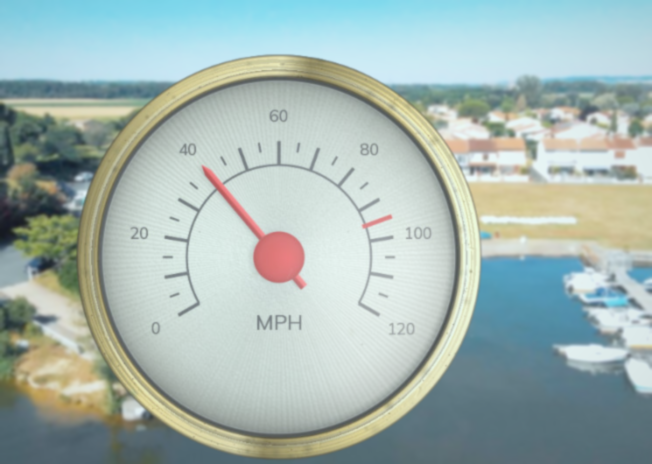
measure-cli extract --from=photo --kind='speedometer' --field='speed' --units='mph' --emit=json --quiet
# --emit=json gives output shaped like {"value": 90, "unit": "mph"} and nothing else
{"value": 40, "unit": "mph"}
